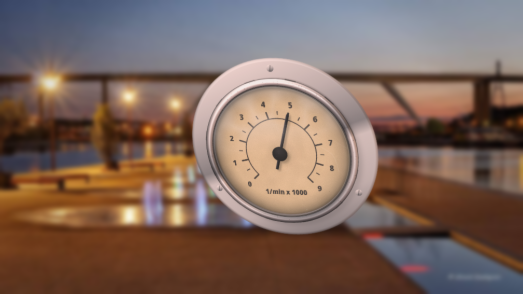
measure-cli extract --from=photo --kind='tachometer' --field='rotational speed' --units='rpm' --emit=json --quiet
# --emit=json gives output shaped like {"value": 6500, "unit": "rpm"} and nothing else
{"value": 5000, "unit": "rpm"}
